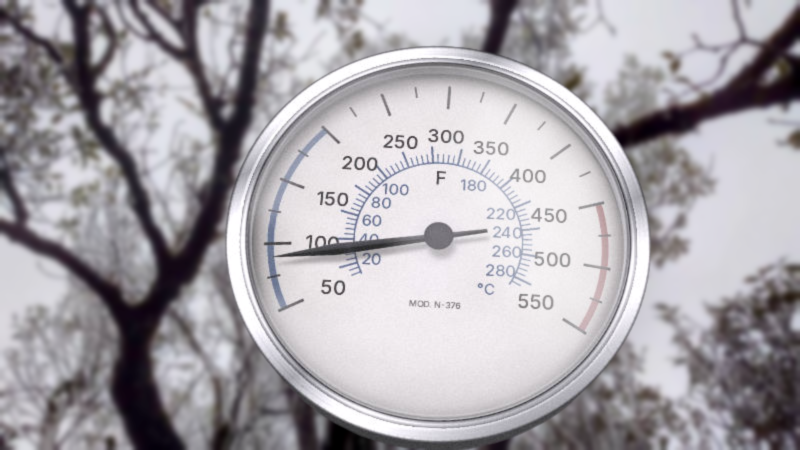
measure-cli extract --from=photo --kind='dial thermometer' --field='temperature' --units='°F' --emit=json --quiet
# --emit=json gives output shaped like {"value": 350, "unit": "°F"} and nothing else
{"value": 87.5, "unit": "°F"}
